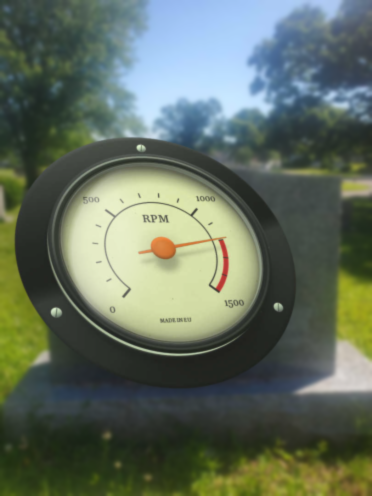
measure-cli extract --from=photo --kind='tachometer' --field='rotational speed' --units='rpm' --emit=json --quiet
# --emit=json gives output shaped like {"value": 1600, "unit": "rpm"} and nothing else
{"value": 1200, "unit": "rpm"}
